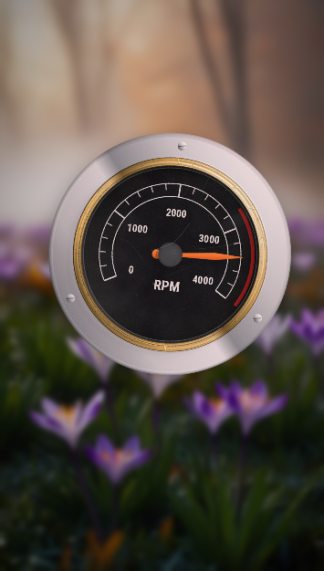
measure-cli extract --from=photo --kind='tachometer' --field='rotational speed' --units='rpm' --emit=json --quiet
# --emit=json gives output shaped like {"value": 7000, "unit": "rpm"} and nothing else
{"value": 3400, "unit": "rpm"}
